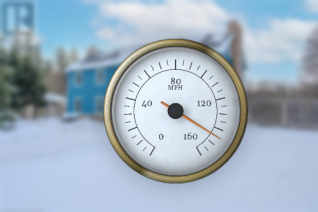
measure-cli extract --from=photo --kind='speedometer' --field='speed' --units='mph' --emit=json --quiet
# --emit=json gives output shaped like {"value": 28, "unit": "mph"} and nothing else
{"value": 145, "unit": "mph"}
